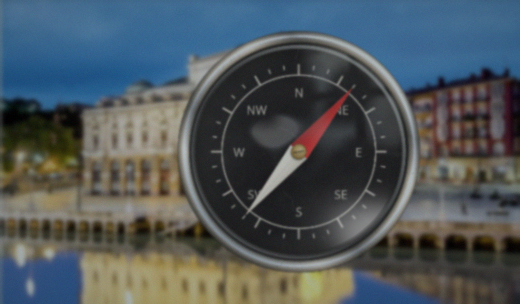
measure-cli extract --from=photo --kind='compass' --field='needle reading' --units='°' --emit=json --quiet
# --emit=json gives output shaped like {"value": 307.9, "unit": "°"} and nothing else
{"value": 40, "unit": "°"}
